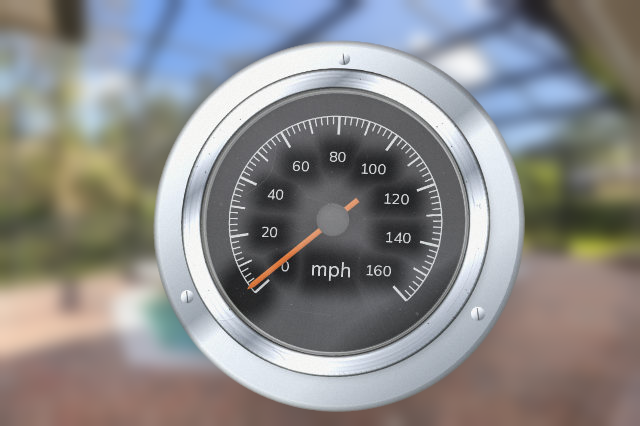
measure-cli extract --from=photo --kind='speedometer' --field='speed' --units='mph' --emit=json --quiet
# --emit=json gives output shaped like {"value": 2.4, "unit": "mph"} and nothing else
{"value": 2, "unit": "mph"}
